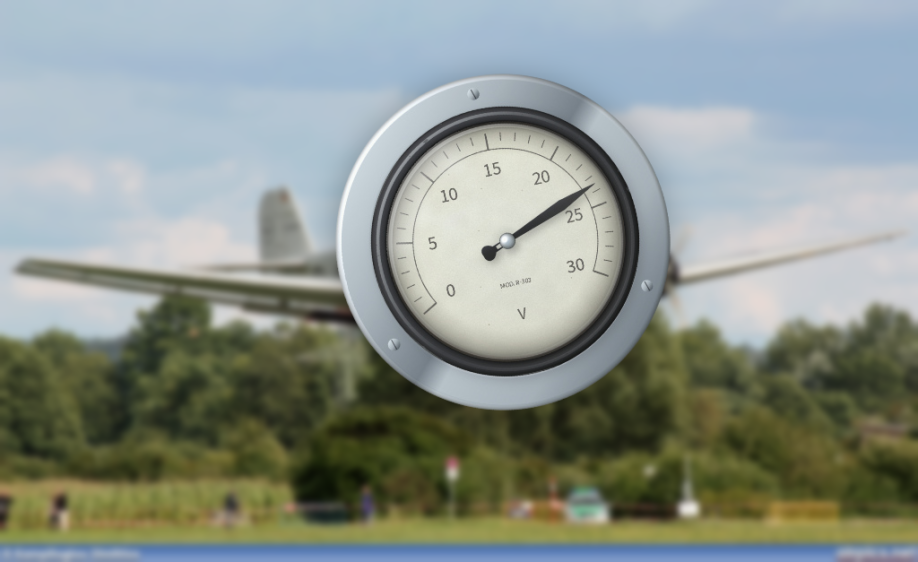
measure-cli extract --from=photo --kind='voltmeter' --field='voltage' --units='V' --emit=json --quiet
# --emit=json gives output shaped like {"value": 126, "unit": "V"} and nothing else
{"value": 23.5, "unit": "V"}
